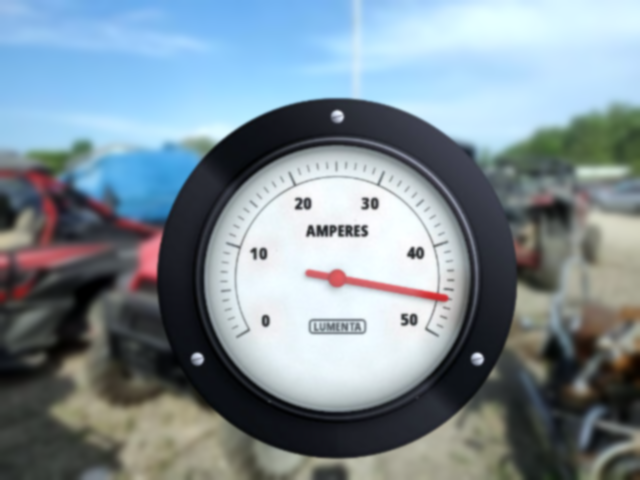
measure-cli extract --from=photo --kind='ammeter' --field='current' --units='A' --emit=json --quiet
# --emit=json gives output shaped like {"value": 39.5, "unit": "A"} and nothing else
{"value": 46, "unit": "A"}
